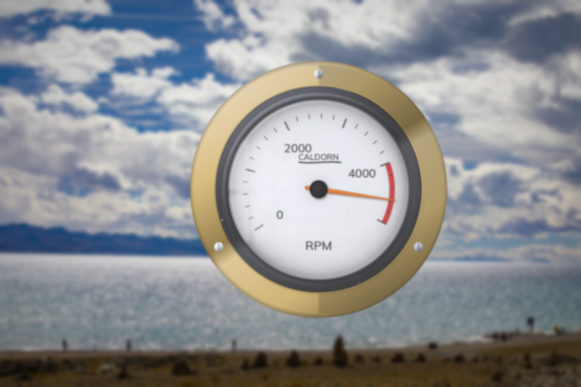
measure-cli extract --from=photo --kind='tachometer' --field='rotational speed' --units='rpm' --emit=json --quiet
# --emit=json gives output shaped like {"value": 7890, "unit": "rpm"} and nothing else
{"value": 4600, "unit": "rpm"}
